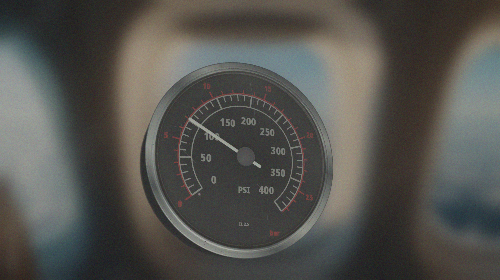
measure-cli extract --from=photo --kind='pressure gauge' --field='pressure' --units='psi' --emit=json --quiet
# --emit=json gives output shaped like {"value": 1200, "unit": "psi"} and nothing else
{"value": 100, "unit": "psi"}
